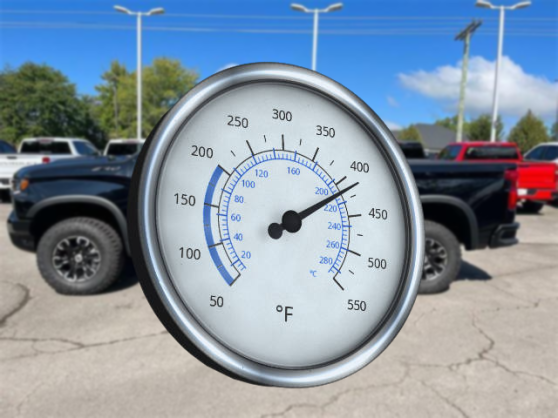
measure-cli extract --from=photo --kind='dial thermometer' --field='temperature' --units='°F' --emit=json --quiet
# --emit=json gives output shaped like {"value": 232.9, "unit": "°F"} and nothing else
{"value": 412.5, "unit": "°F"}
